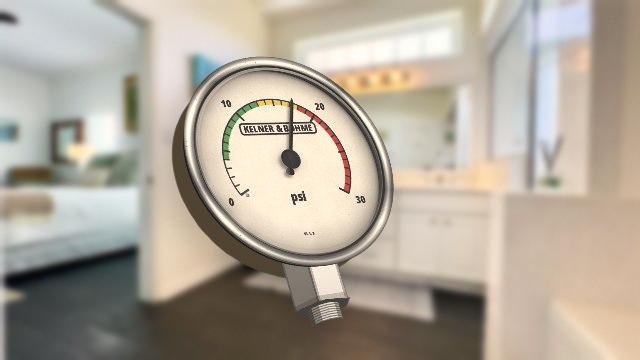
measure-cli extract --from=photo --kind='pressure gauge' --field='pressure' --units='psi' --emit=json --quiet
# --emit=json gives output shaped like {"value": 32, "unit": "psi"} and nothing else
{"value": 17, "unit": "psi"}
